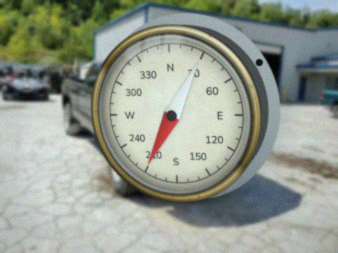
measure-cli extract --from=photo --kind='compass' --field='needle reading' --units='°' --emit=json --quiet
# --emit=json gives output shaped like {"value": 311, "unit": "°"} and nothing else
{"value": 210, "unit": "°"}
